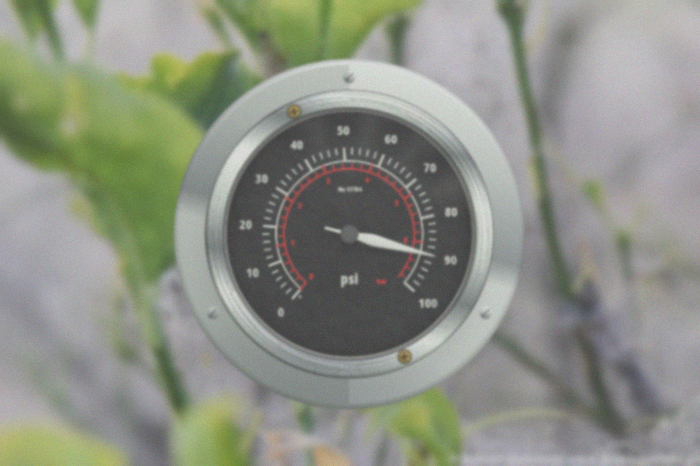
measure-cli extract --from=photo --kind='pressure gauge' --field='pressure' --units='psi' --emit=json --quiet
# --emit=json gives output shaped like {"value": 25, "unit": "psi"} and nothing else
{"value": 90, "unit": "psi"}
